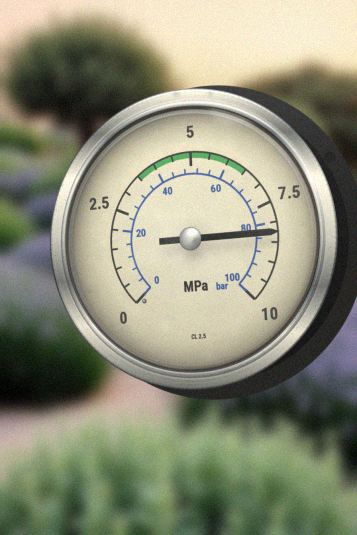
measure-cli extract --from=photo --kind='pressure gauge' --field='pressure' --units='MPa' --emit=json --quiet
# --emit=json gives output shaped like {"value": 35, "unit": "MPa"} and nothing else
{"value": 8.25, "unit": "MPa"}
